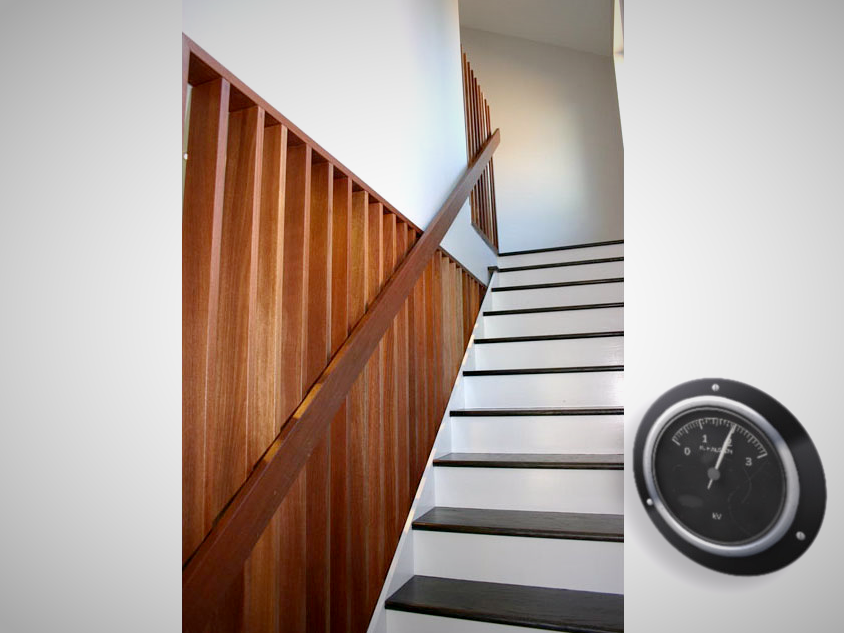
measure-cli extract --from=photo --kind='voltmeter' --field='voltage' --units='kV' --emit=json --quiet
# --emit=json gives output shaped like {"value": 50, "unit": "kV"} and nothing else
{"value": 2, "unit": "kV"}
